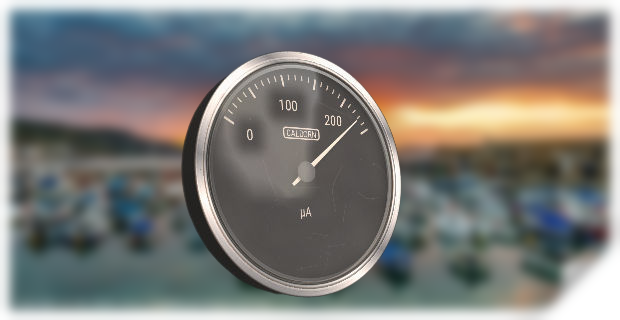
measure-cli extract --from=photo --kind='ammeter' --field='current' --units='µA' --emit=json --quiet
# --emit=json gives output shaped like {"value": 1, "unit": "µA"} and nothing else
{"value": 230, "unit": "µA"}
